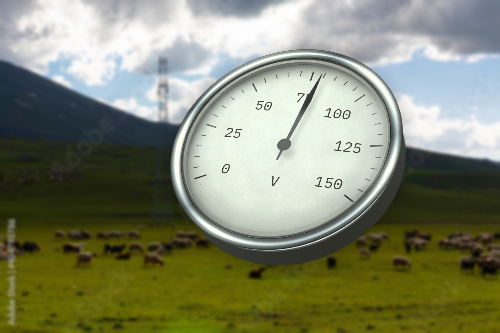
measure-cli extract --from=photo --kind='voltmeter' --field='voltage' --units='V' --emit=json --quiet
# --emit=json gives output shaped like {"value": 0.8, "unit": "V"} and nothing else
{"value": 80, "unit": "V"}
